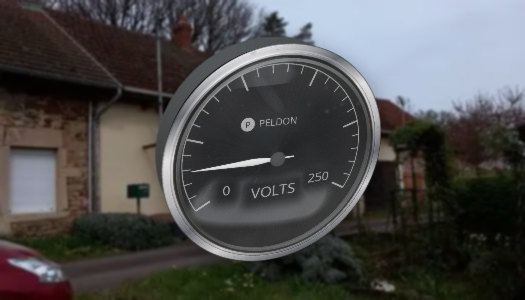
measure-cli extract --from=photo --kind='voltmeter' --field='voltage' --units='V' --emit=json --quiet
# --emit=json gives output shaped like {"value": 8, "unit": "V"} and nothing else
{"value": 30, "unit": "V"}
